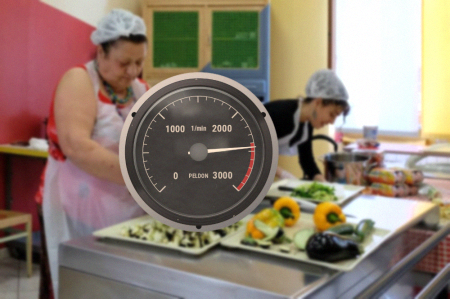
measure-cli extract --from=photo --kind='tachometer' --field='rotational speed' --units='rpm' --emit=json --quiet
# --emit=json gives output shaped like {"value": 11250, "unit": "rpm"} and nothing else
{"value": 2450, "unit": "rpm"}
